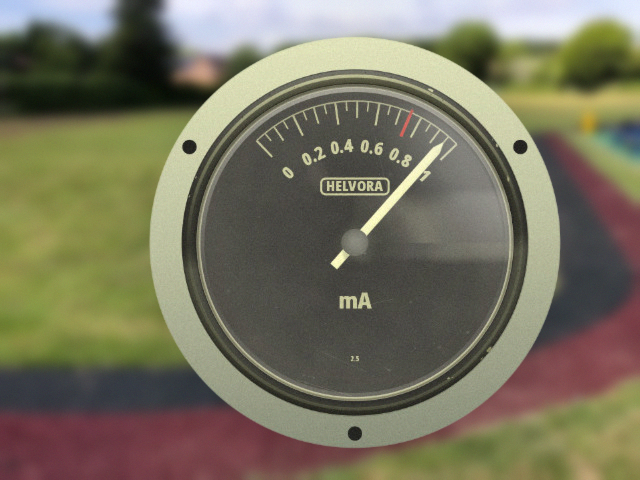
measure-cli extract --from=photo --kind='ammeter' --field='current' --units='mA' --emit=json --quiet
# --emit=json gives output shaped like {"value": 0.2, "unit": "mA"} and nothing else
{"value": 0.95, "unit": "mA"}
